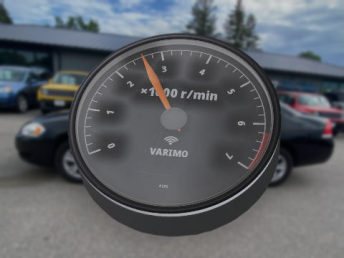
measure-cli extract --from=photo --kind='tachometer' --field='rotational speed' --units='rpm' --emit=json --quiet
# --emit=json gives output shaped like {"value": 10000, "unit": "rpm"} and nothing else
{"value": 2600, "unit": "rpm"}
